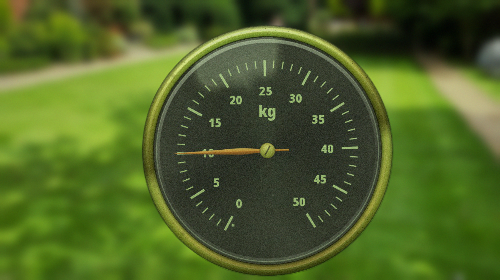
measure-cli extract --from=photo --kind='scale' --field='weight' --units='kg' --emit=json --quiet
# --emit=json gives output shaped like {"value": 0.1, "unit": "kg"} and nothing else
{"value": 10, "unit": "kg"}
